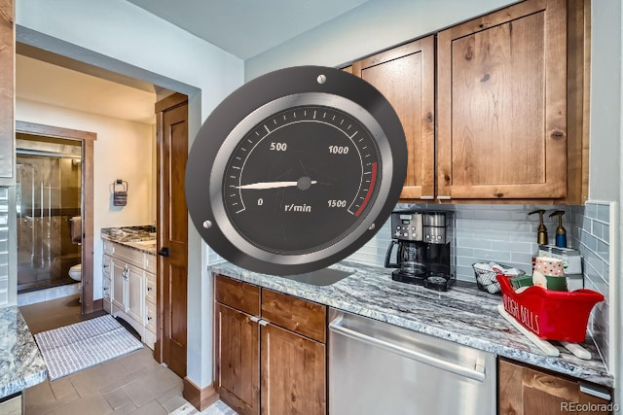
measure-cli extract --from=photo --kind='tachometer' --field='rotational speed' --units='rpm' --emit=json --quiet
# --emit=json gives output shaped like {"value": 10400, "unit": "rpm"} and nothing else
{"value": 150, "unit": "rpm"}
